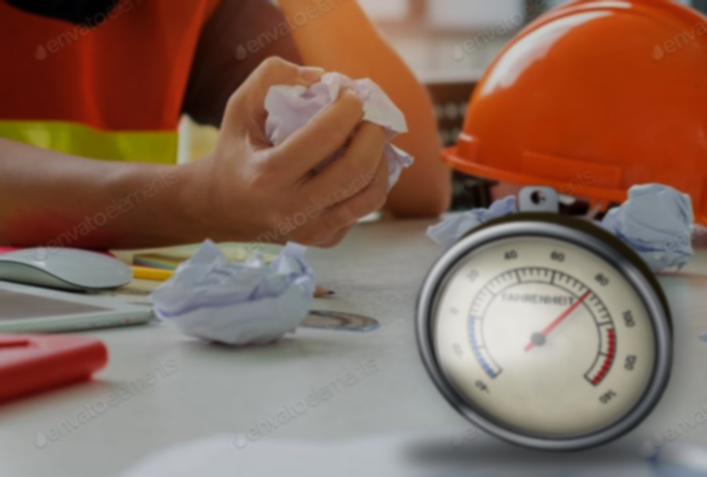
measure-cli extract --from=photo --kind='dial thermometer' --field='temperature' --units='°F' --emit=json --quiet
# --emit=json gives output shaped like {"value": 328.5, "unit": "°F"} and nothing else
{"value": 80, "unit": "°F"}
